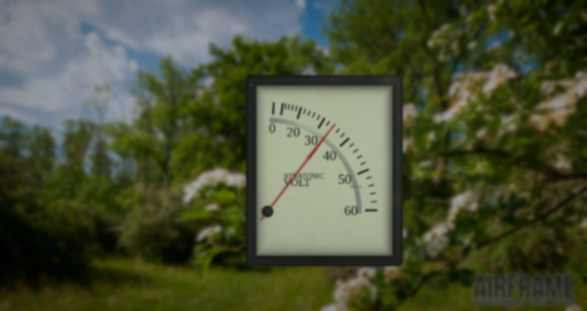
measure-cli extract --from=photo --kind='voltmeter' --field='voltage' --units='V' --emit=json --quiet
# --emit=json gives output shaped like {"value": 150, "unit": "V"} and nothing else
{"value": 34, "unit": "V"}
